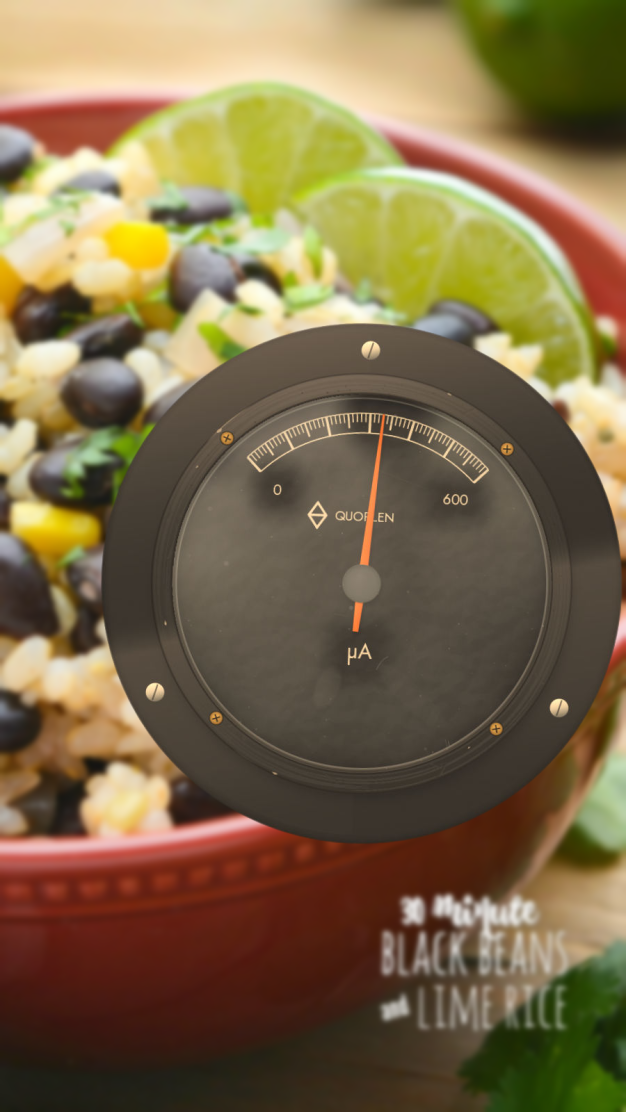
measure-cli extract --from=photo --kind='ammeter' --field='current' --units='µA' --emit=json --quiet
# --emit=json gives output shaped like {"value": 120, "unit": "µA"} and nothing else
{"value": 330, "unit": "µA"}
